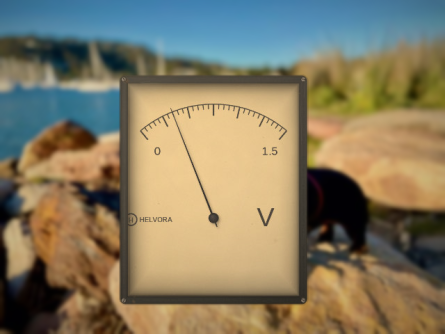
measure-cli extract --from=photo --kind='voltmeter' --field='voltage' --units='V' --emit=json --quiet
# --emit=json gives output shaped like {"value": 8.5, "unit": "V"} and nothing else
{"value": 0.35, "unit": "V"}
